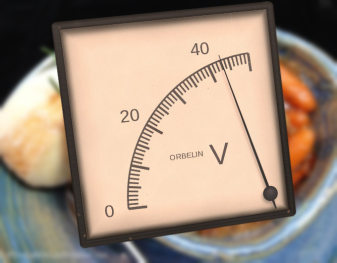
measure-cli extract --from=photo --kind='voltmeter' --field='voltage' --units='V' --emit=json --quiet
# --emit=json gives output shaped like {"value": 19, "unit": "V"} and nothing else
{"value": 43, "unit": "V"}
